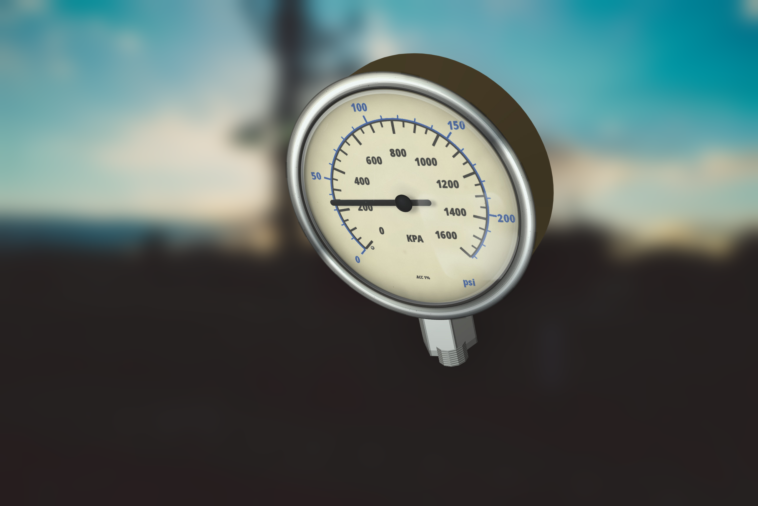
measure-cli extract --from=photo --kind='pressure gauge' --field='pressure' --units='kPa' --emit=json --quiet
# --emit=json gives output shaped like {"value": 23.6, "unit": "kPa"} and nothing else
{"value": 250, "unit": "kPa"}
